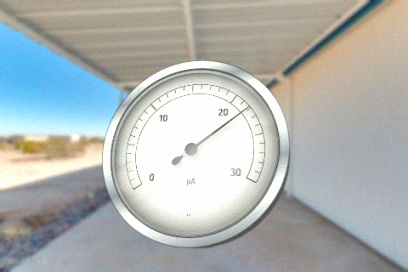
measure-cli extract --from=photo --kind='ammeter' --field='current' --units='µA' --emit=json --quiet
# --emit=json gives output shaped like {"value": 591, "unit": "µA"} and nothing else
{"value": 22, "unit": "µA"}
